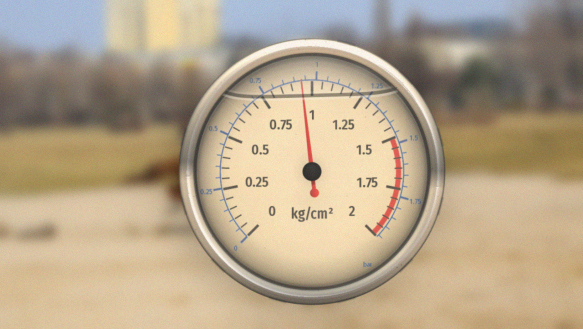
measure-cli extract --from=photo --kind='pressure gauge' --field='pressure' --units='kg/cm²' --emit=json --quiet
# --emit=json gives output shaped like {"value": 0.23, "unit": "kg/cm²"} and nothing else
{"value": 0.95, "unit": "kg/cm²"}
